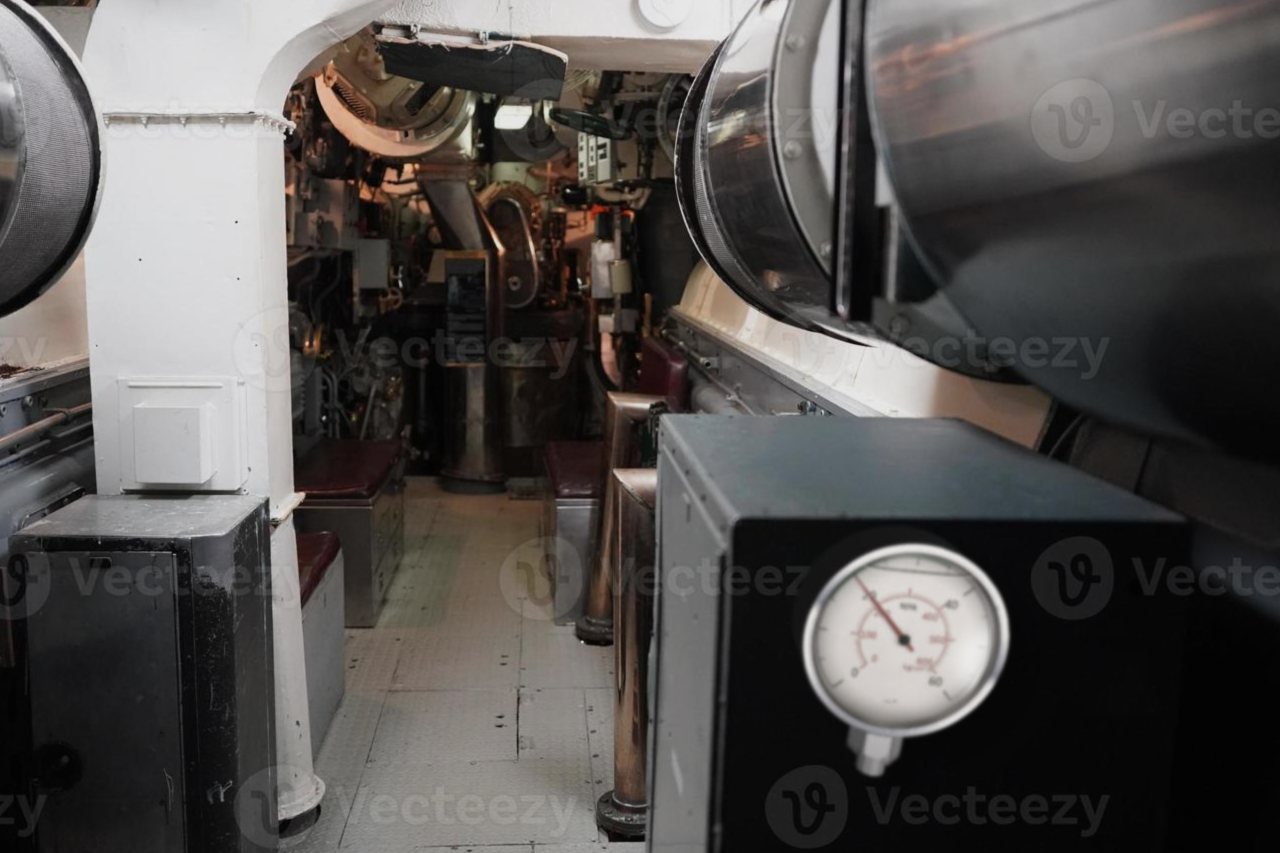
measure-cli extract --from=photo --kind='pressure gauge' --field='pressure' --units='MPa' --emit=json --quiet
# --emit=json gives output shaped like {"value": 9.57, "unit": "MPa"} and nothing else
{"value": 20, "unit": "MPa"}
